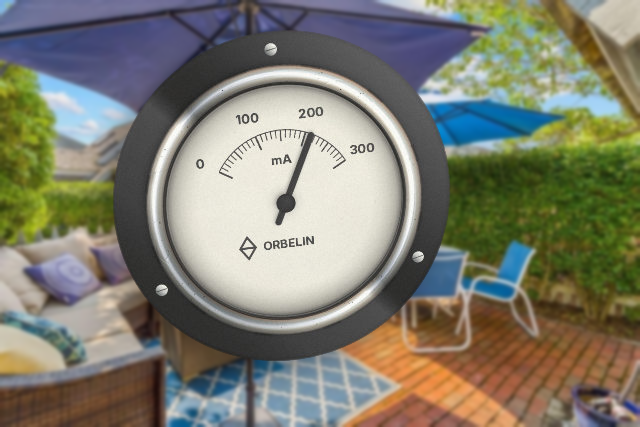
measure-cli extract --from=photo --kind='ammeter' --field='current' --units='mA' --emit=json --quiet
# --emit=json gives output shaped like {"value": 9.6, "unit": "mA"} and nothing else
{"value": 210, "unit": "mA"}
